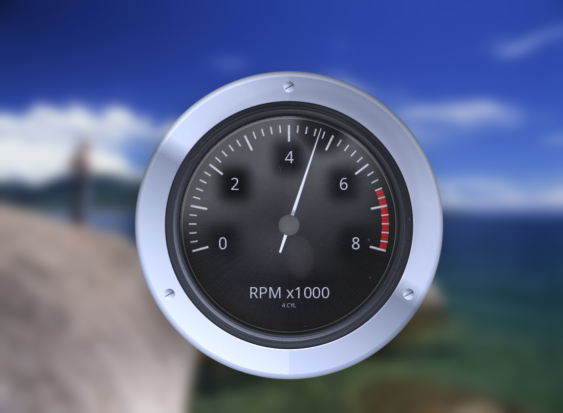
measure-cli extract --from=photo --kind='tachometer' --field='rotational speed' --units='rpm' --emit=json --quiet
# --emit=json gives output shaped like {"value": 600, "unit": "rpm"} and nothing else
{"value": 4700, "unit": "rpm"}
